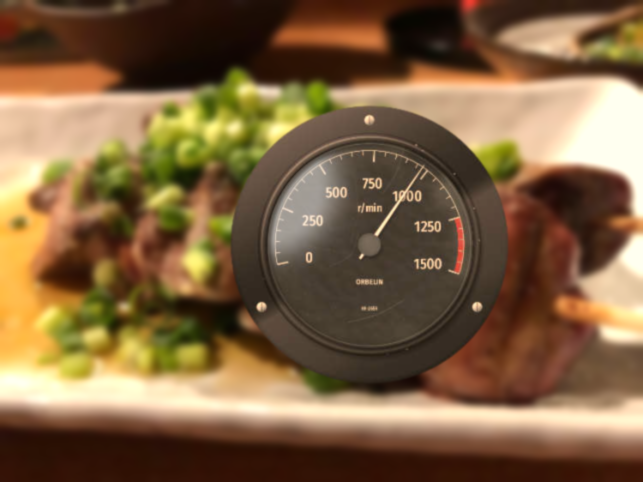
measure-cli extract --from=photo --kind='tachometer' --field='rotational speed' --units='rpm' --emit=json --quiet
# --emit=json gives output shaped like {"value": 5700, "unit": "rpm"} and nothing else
{"value": 975, "unit": "rpm"}
